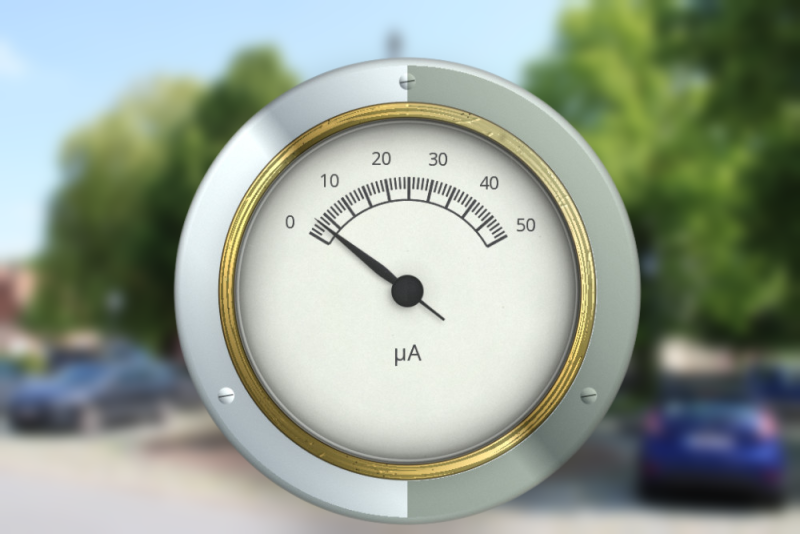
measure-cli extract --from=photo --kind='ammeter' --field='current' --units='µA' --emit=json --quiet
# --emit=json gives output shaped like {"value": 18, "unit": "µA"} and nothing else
{"value": 3, "unit": "µA"}
